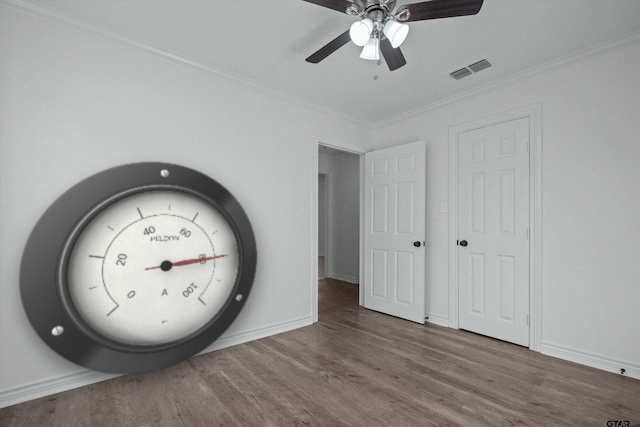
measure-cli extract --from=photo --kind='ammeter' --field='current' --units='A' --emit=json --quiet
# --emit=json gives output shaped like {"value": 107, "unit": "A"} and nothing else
{"value": 80, "unit": "A"}
